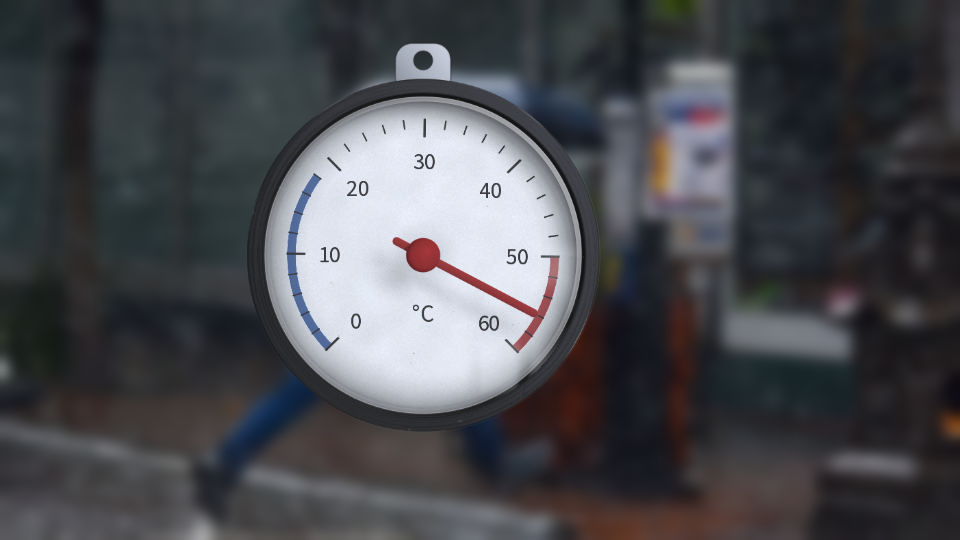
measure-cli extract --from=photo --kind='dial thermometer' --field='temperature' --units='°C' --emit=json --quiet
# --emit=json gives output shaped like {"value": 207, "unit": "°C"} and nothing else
{"value": 56, "unit": "°C"}
